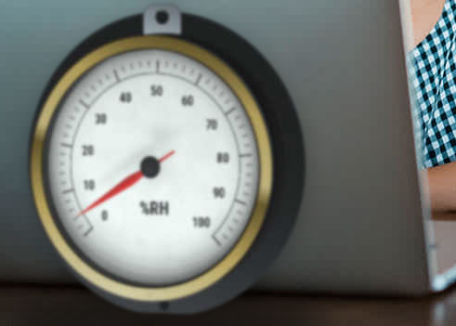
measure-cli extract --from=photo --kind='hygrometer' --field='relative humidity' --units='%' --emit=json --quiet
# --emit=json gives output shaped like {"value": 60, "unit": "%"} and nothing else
{"value": 4, "unit": "%"}
